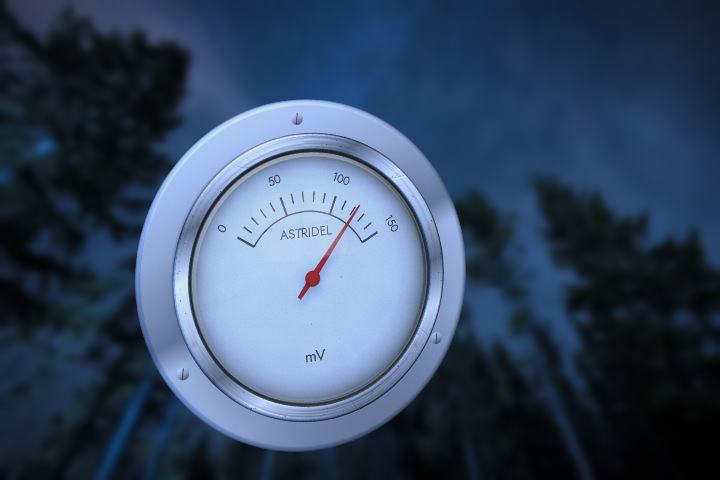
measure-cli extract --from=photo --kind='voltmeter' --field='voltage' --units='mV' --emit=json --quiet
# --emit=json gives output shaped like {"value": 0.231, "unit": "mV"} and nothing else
{"value": 120, "unit": "mV"}
